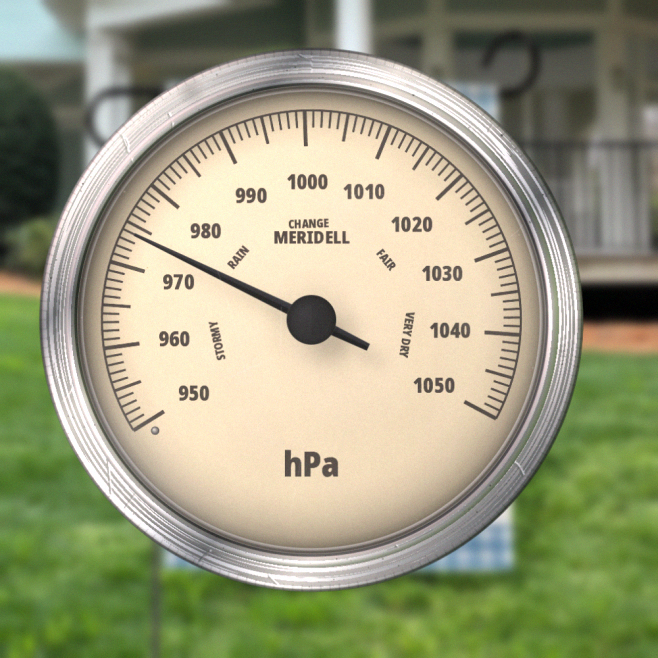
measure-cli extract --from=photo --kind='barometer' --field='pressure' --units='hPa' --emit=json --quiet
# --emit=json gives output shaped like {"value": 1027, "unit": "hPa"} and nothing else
{"value": 974, "unit": "hPa"}
